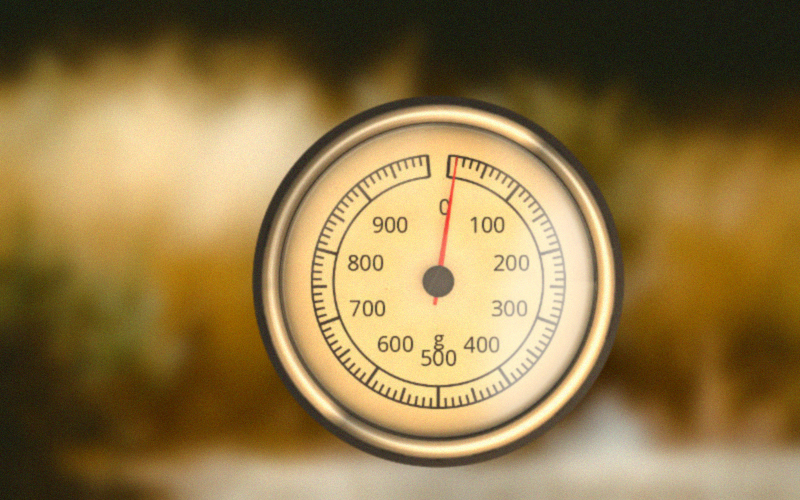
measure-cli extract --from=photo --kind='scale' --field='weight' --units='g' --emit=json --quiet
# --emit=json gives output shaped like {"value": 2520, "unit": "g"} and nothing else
{"value": 10, "unit": "g"}
